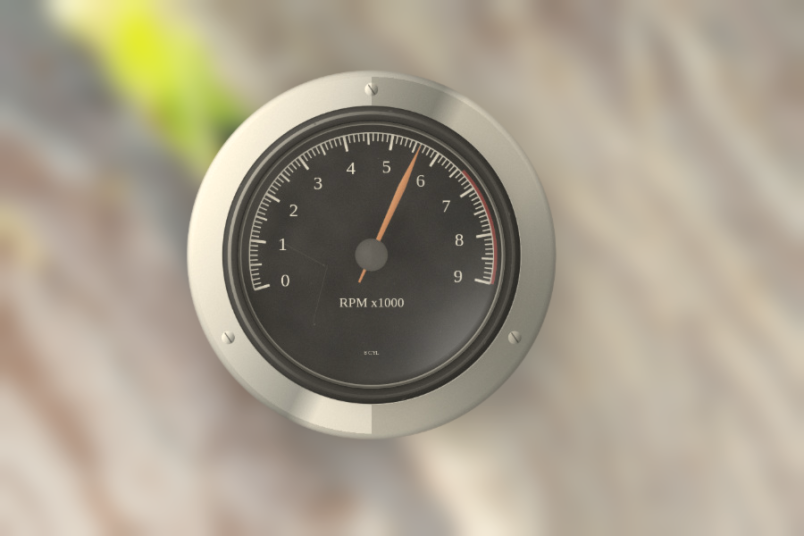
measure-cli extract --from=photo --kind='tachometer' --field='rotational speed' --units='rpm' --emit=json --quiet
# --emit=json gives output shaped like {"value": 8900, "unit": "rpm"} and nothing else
{"value": 5600, "unit": "rpm"}
